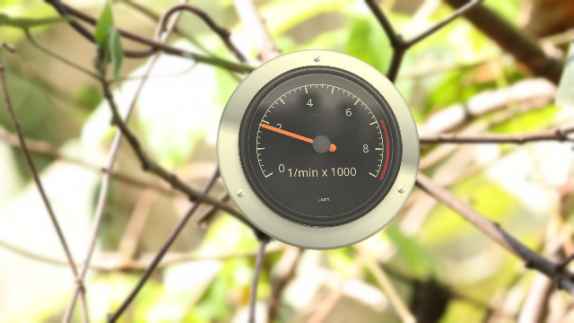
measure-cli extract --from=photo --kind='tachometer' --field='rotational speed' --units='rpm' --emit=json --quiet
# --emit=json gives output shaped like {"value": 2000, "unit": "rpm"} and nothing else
{"value": 1800, "unit": "rpm"}
